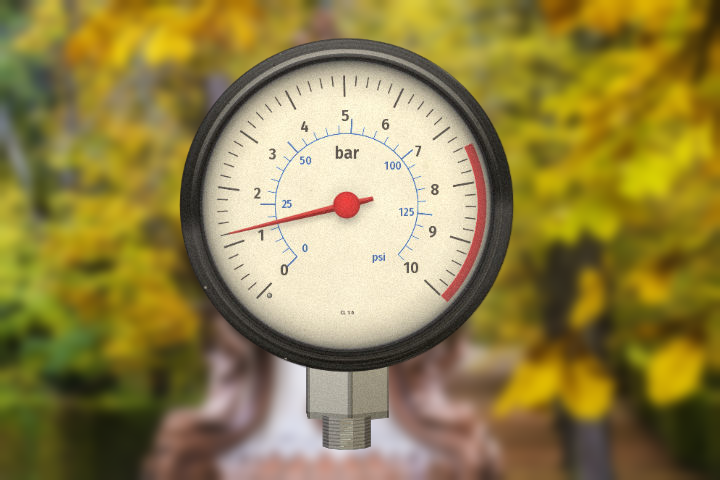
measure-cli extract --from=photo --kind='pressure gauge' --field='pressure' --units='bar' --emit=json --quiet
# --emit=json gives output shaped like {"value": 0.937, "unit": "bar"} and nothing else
{"value": 1.2, "unit": "bar"}
